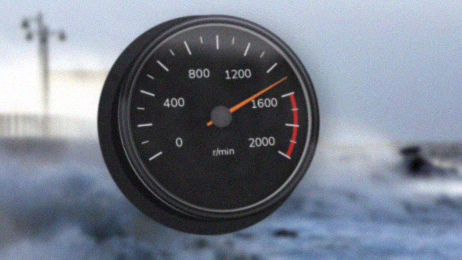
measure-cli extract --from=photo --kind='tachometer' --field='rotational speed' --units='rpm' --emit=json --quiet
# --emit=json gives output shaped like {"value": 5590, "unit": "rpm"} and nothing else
{"value": 1500, "unit": "rpm"}
